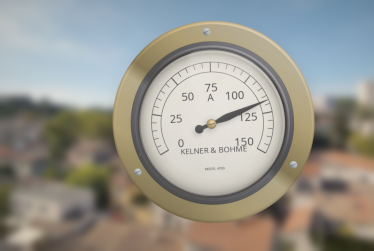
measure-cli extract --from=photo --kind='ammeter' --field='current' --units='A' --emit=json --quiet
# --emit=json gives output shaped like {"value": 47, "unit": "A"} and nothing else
{"value": 117.5, "unit": "A"}
